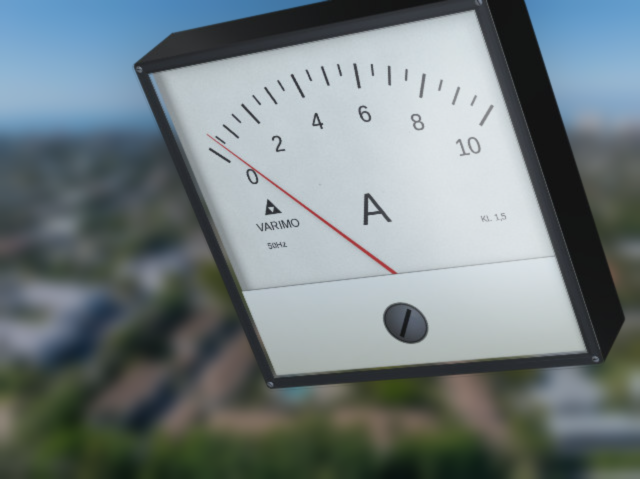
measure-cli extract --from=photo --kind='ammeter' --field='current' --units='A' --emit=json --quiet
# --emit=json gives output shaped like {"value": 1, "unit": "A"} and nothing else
{"value": 0.5, "unit": "A"}
